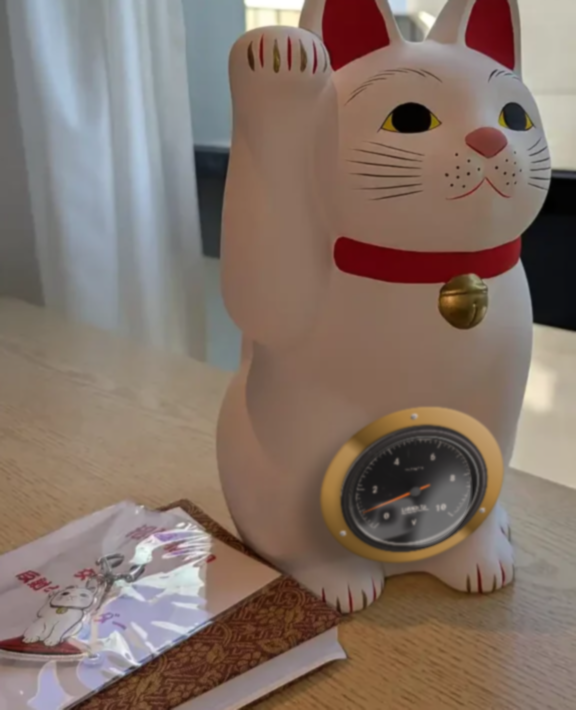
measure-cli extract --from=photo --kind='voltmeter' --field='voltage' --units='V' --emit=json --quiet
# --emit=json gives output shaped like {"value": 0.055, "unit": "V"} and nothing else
{"value": 1, "unit": "V"}
